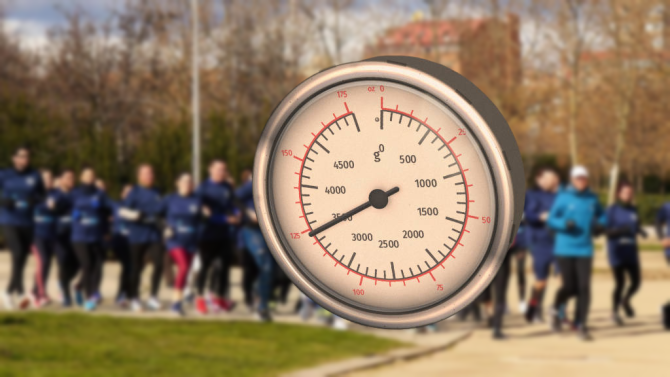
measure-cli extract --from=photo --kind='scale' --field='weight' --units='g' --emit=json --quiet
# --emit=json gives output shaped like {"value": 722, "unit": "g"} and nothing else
{"value": 3500, "unit": "g"}
